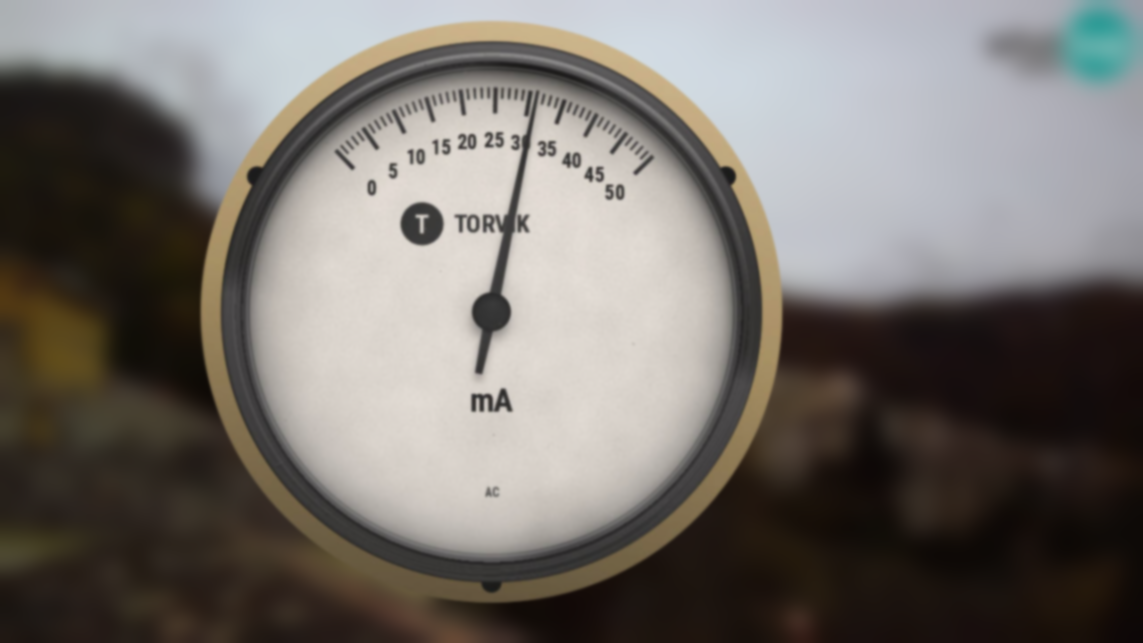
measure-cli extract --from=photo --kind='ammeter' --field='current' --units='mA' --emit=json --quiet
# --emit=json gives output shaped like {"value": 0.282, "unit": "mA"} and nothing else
{"value": 31, "unit": "mA"}
